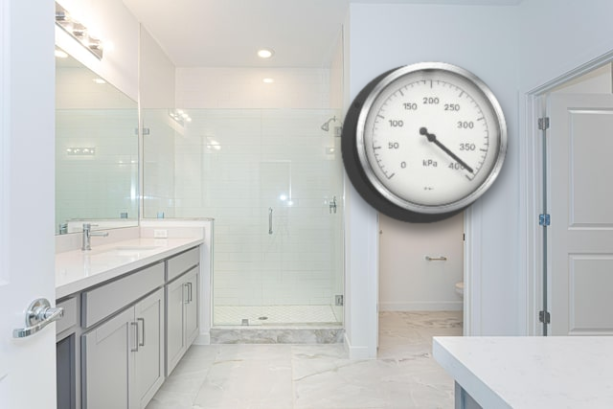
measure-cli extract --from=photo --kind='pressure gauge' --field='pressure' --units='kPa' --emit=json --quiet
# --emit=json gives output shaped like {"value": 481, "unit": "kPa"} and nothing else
{"value": 390, "unit": "kPa"}
